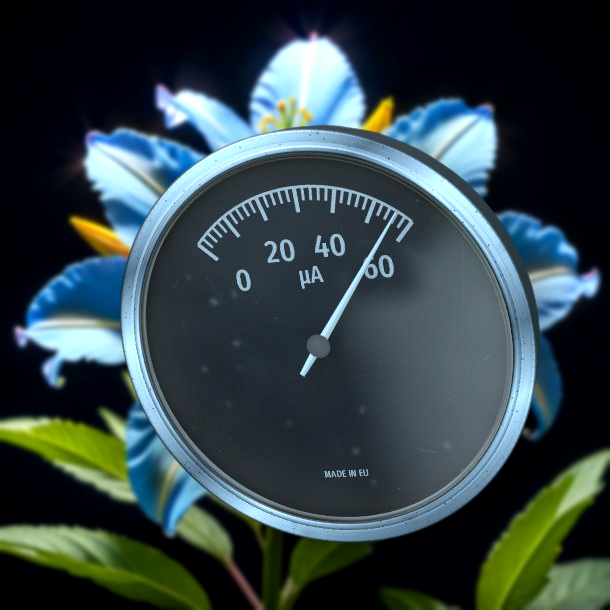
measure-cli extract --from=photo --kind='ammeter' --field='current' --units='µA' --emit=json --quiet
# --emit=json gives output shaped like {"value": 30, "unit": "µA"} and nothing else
{"value": 56, "unit": "µA"}
